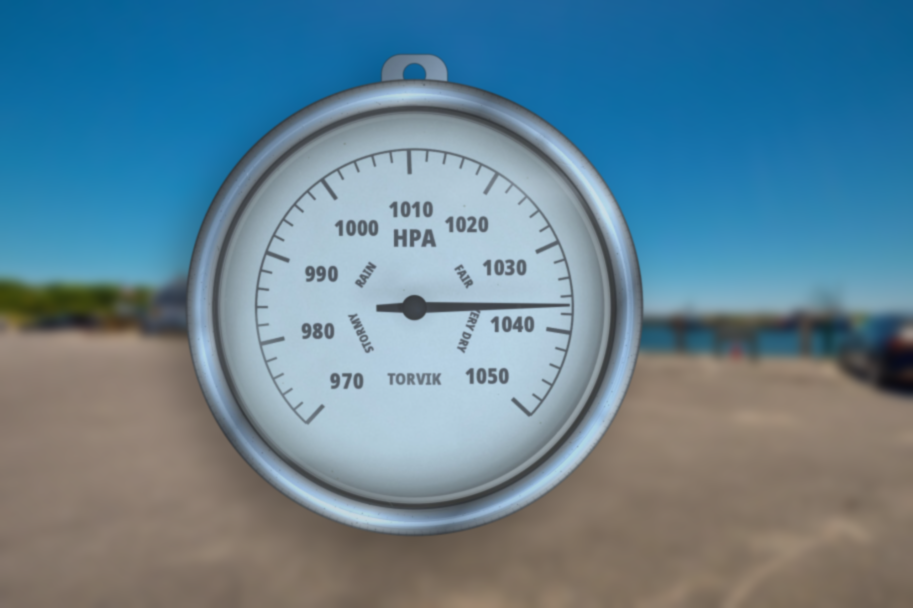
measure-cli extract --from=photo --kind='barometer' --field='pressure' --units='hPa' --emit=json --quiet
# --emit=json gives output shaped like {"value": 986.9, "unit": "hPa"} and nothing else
{"value": 1037, "unit": "hPa"}
